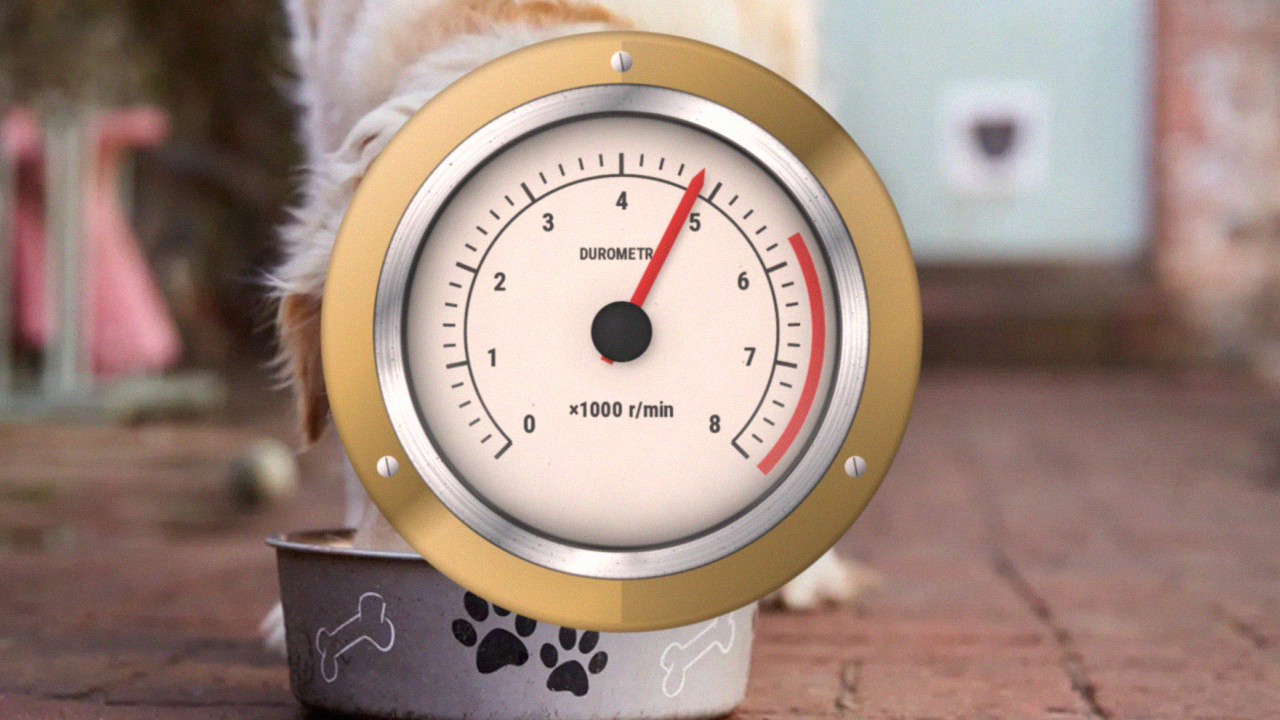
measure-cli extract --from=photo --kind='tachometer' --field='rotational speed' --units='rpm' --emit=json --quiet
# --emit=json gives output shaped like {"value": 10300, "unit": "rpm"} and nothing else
{"value": 4800, "unit": "rpm"}
